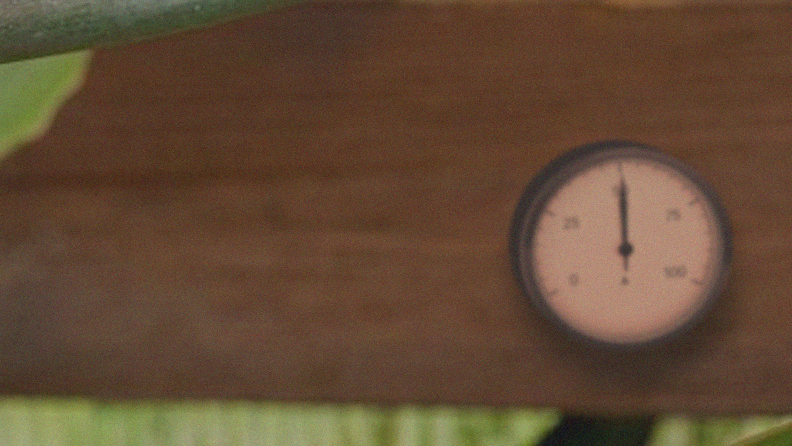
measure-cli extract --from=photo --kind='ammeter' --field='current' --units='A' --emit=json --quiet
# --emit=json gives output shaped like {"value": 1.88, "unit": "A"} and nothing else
{"value": 50, "unit": "A"}
